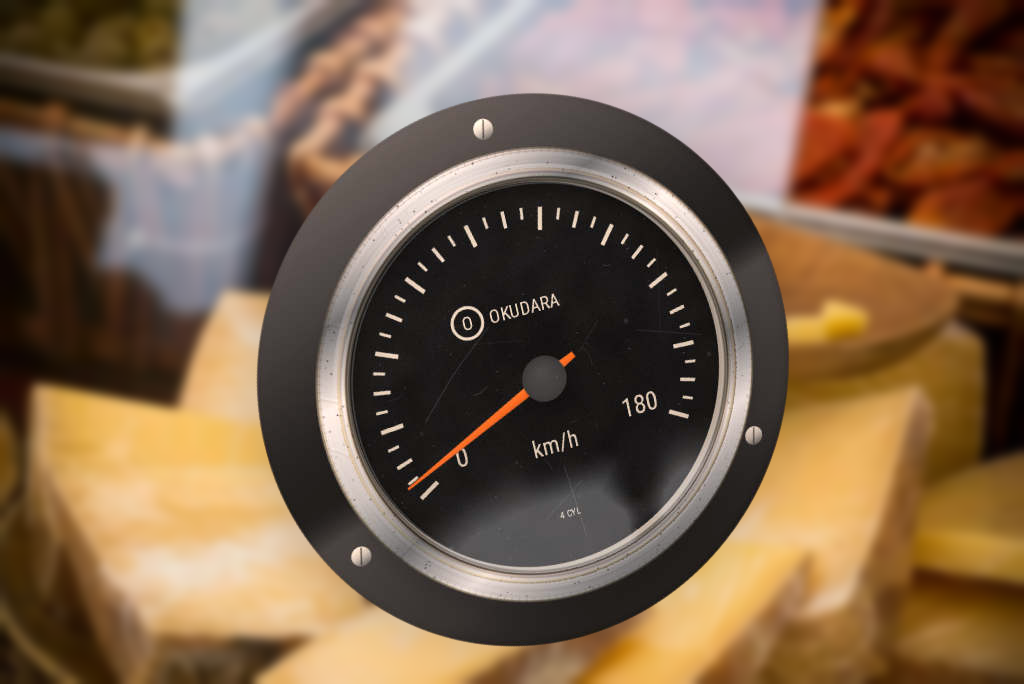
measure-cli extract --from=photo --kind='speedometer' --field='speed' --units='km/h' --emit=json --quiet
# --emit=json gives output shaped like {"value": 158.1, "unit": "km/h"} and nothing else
{"value": 5, "unit": "km/h"}
